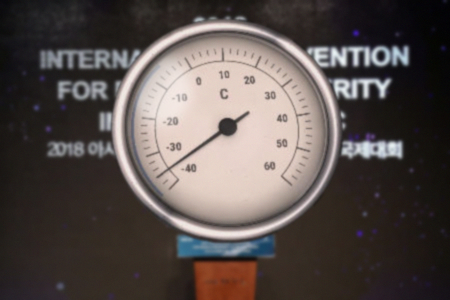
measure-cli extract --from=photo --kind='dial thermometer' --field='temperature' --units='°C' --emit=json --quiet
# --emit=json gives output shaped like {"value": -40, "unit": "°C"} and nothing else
{"value": -36, "unit": "°C"}
